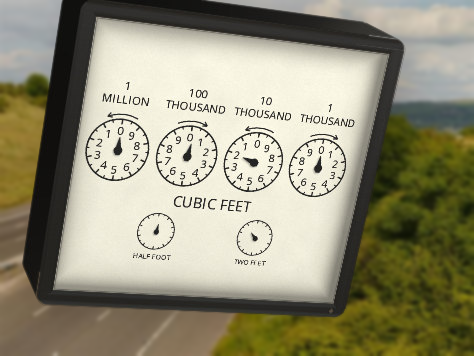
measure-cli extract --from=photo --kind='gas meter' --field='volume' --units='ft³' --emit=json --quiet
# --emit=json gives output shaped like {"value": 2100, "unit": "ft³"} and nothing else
{"value": 2000, "unit": "ft³"}
